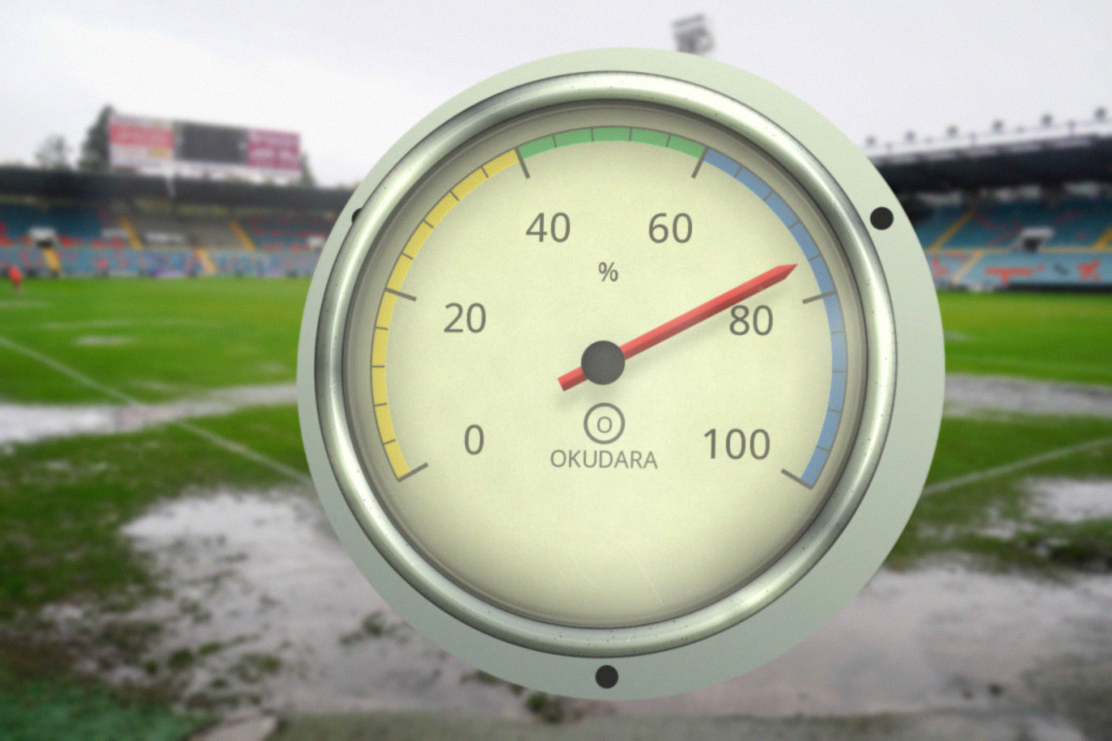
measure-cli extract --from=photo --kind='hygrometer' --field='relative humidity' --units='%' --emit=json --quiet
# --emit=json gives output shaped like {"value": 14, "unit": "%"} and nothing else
{"value": 76, "unit": "%"}
